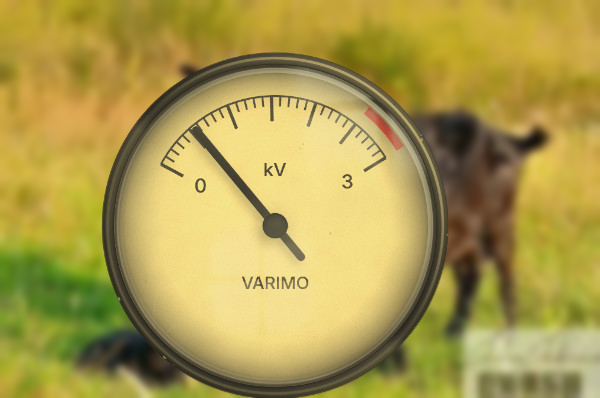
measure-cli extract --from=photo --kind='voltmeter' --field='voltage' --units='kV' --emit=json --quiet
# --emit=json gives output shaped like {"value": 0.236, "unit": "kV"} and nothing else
{"value": 0.55, "unit": "kV"}
